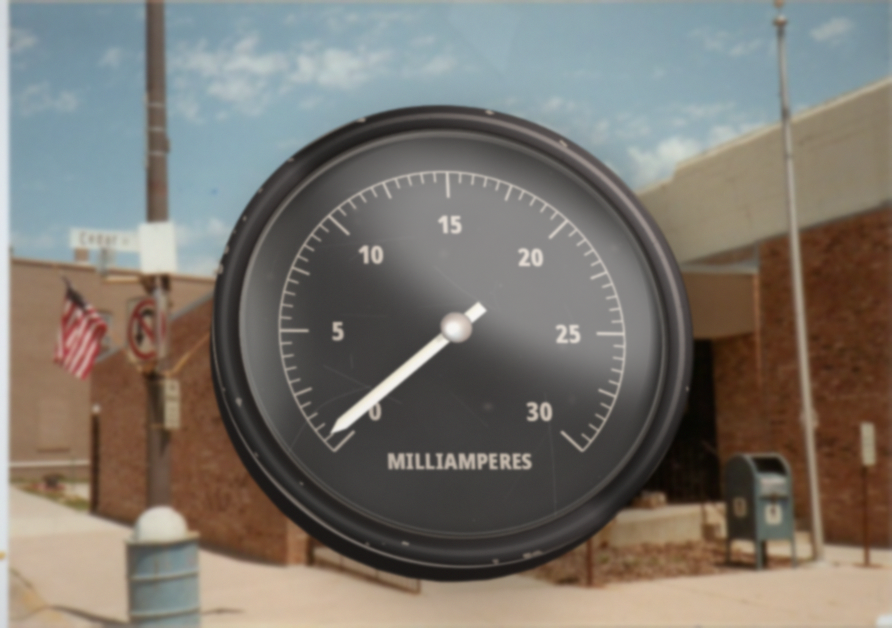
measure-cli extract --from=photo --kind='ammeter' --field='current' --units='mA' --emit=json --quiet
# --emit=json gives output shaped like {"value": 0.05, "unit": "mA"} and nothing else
{"value": 0.5, "unit": "mA"}
